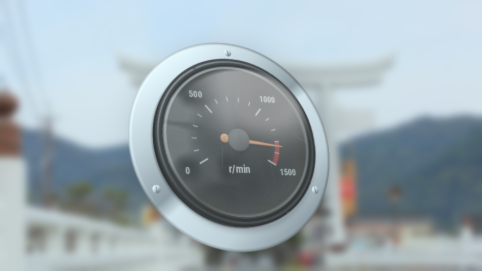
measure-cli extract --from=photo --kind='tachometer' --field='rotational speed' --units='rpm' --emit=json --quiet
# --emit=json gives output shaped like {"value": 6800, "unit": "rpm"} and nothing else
{"value": 1350, "unit": "rpm"}
